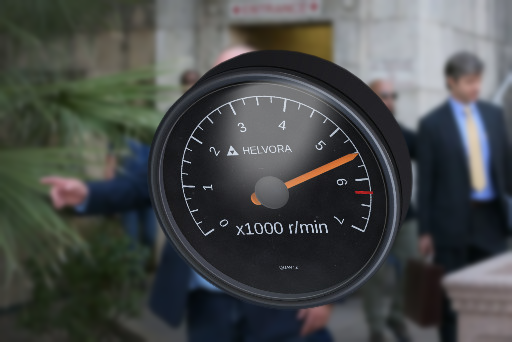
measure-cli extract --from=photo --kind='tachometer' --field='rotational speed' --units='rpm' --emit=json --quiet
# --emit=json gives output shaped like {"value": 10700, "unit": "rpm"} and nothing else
{"value": 5500, "unit": "rpm"}
